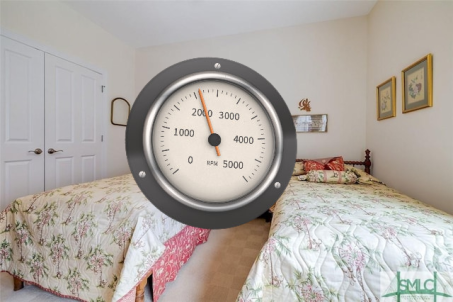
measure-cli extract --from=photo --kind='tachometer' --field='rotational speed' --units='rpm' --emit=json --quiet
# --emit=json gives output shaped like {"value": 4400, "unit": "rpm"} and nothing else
{"value": 2100, "unit": "rpm"}
